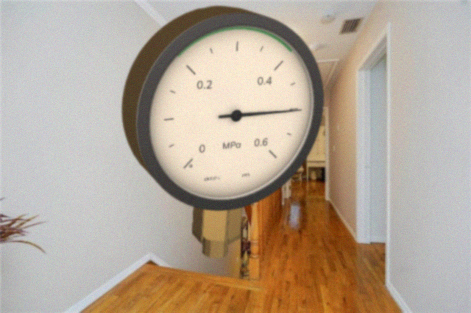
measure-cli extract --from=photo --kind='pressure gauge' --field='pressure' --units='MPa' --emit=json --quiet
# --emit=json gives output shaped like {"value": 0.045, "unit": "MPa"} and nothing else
{"value": 0.5, "unit": "MPa"}
